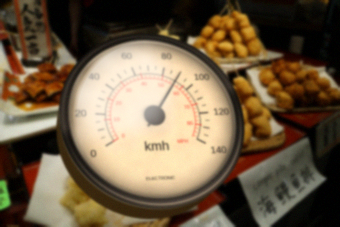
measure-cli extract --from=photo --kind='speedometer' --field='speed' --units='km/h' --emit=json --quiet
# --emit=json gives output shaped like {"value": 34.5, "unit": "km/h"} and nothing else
{"value": 90, "unit": "km/h"}
